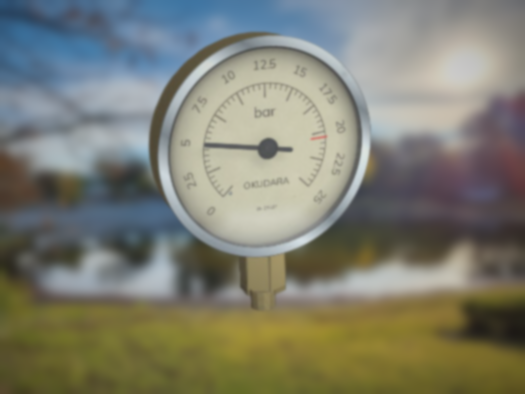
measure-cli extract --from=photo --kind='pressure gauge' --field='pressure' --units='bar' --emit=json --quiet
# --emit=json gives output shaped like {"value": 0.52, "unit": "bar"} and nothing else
{"value": 5, "unit": "bar"}
